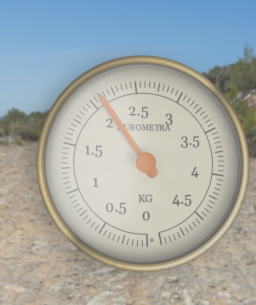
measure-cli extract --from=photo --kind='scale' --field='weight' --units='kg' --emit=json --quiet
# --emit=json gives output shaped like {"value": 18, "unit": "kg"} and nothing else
{"value": 2.1, "unit": "kg"}
